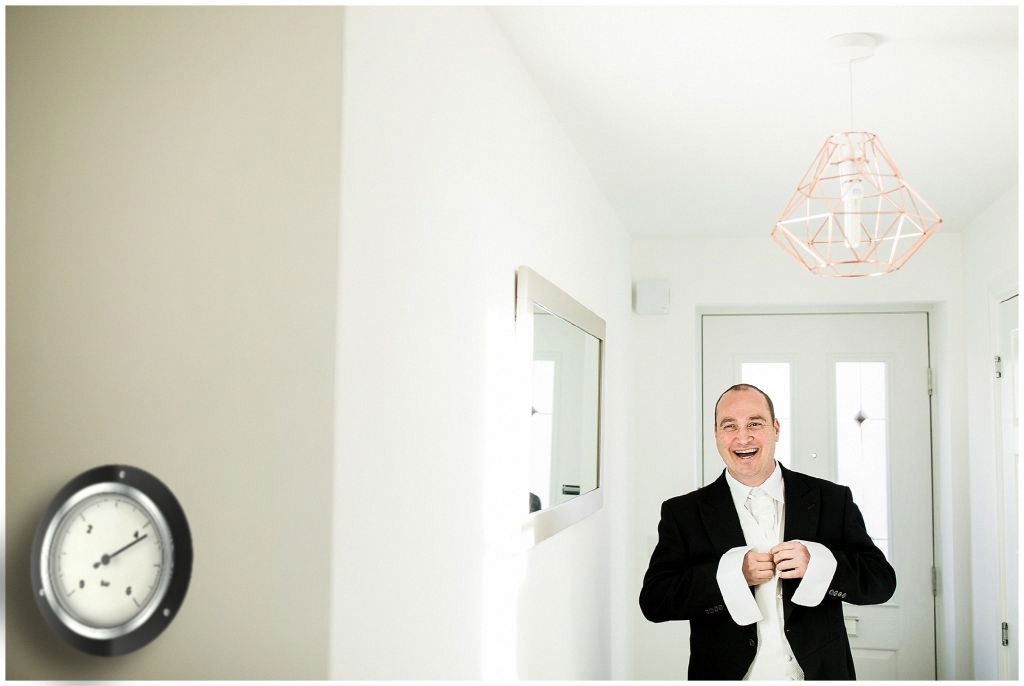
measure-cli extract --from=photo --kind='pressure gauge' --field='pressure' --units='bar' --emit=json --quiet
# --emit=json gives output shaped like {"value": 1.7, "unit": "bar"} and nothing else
{"value": 4.25, "unit": "bar"}
